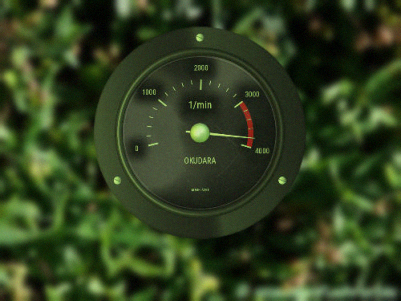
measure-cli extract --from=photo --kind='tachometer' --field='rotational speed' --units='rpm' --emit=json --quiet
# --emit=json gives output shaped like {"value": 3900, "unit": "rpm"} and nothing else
{"value": 3800, "unit": "rpm"}
